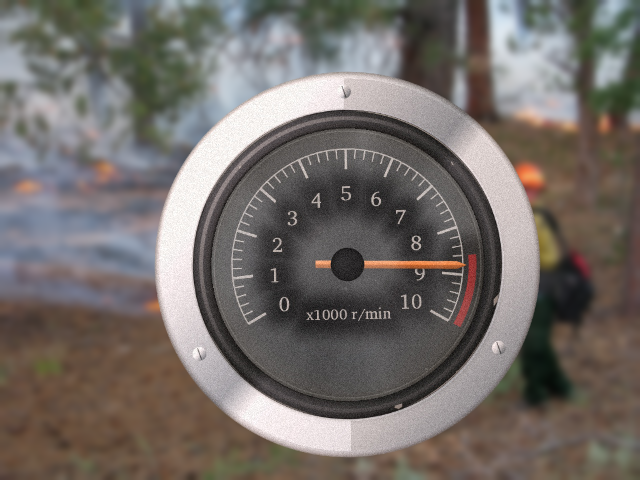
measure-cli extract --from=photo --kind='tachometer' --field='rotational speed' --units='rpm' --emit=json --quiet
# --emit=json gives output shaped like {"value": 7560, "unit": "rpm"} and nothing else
{"value": 8800, "unit": "rpm"}
